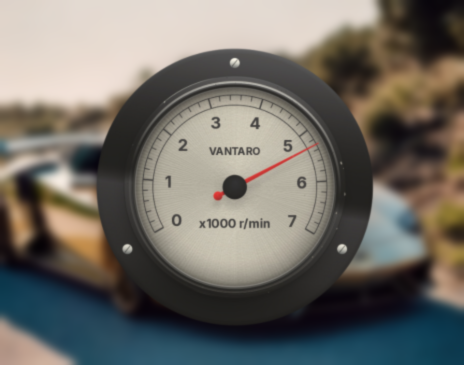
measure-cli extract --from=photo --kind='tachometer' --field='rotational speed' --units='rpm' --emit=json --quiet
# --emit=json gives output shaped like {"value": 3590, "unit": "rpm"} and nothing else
{"value": 5300, "unit": "rpm"}
